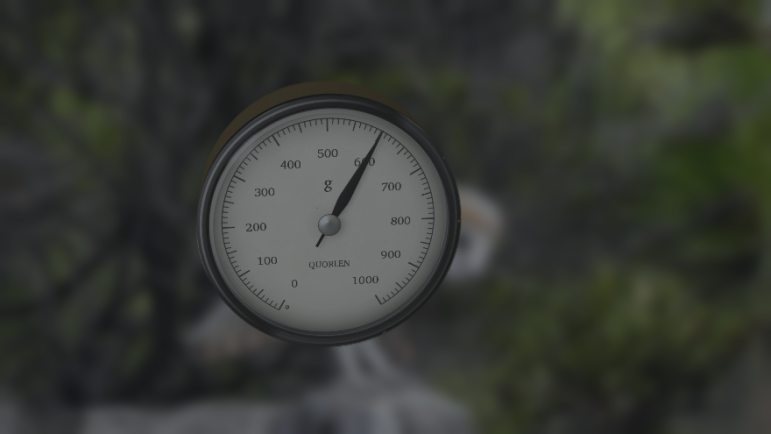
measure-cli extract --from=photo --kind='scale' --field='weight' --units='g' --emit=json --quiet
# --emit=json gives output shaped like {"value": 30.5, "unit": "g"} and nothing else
{"value": 600, "unit": "g"}
